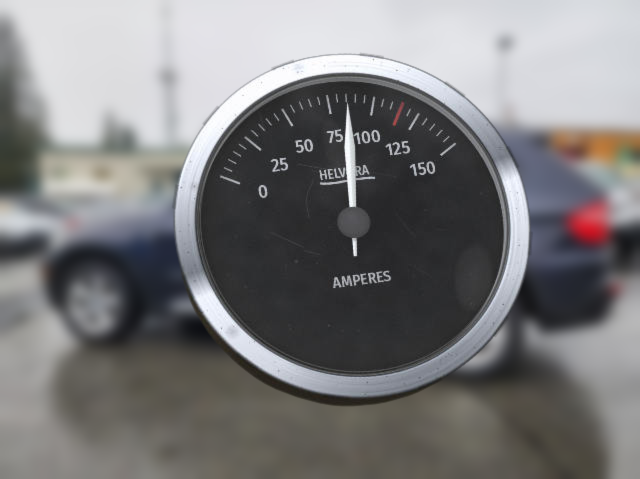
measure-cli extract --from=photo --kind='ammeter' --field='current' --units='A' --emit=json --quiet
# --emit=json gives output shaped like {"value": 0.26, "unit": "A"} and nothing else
{"value": 85, "unit": "A"}
